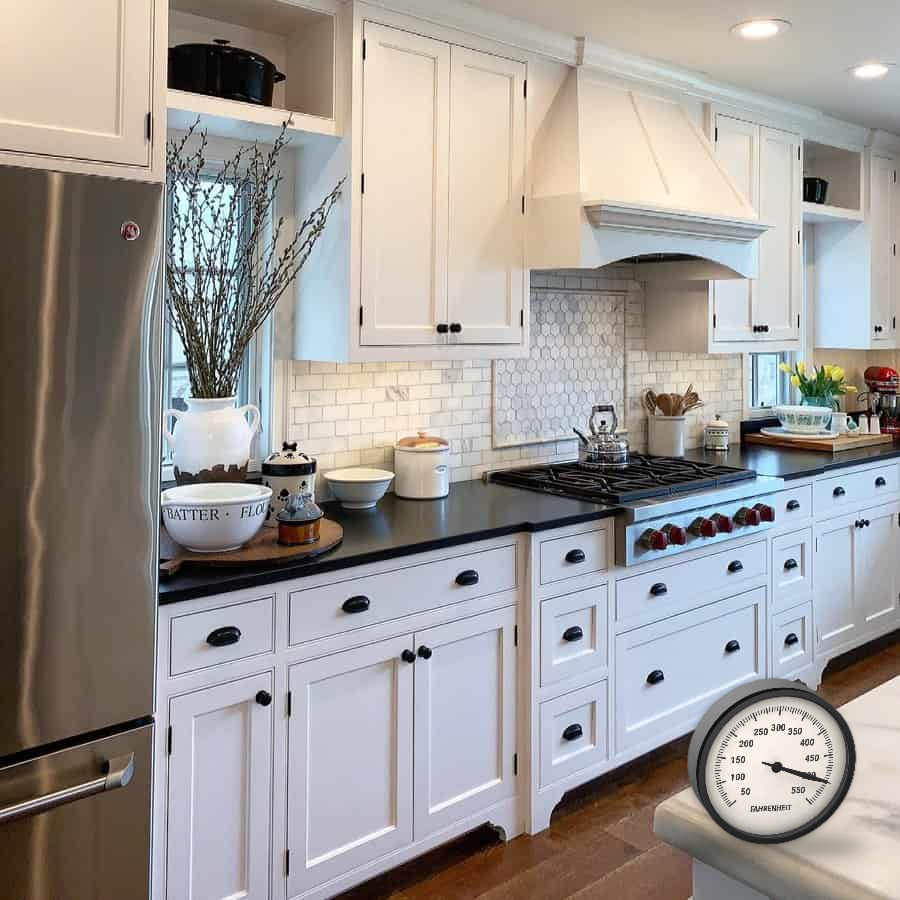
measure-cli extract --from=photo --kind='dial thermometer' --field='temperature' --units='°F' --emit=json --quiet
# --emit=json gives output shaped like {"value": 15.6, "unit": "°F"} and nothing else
{"value": 500, "unit": "°F"}
